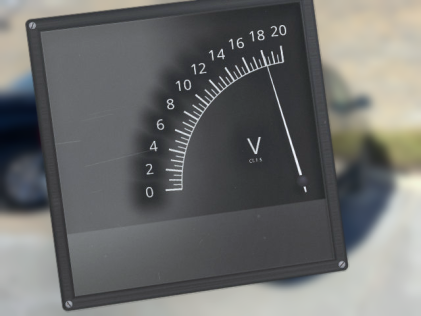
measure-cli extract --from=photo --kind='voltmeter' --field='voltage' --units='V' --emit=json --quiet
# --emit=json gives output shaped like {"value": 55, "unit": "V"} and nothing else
{"value": 18, "unit": "V"}
